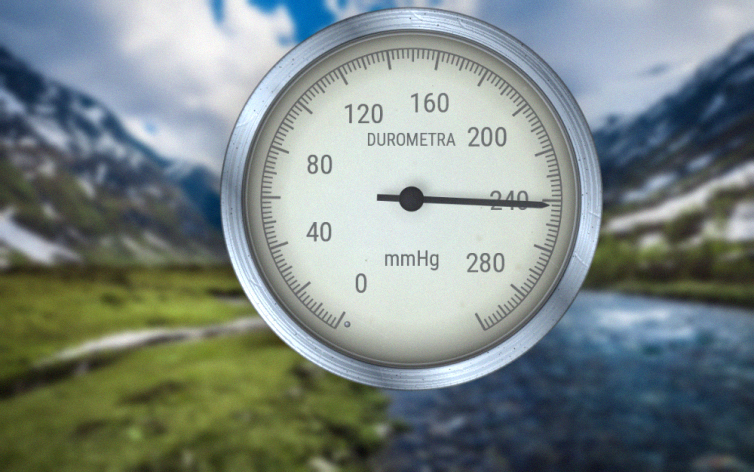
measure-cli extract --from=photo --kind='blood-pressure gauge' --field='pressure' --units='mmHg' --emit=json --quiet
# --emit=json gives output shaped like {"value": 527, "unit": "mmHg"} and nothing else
{"value": 242, "unit": "mmHg"}
